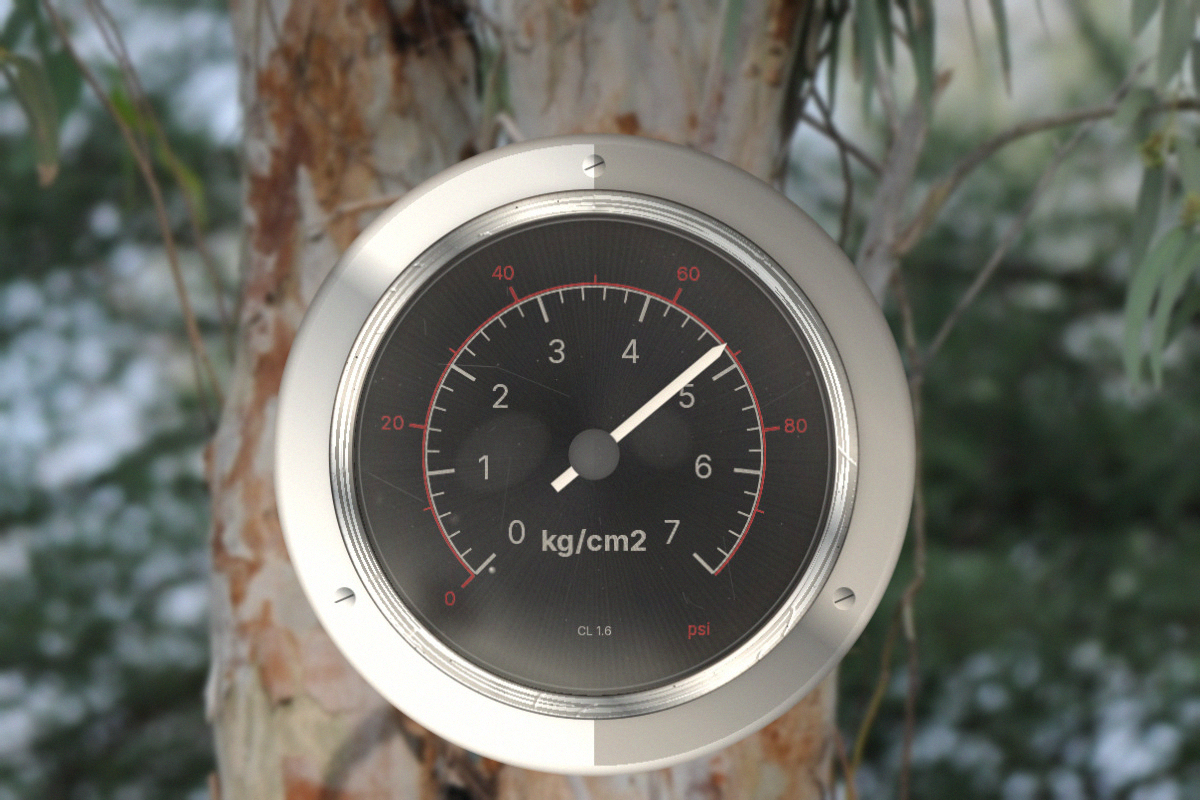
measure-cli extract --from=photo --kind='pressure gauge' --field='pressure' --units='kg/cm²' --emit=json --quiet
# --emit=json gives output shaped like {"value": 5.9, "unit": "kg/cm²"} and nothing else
{"value": 4.8, "unit": "kg/cm²"}
